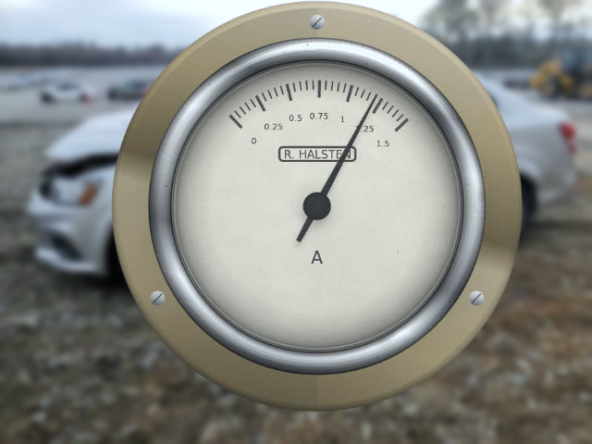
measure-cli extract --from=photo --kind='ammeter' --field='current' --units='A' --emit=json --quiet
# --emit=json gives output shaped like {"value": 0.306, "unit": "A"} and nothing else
{"value": 1.2, "unit": "A"}
